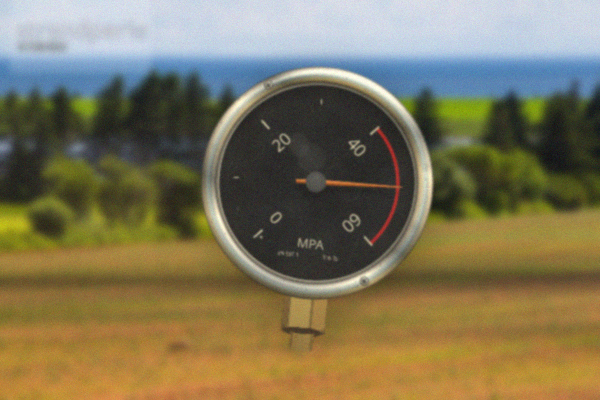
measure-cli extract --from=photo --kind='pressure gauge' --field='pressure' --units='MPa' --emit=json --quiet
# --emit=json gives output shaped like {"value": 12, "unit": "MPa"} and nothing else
{"value": 50, "unit": "MPa"}
